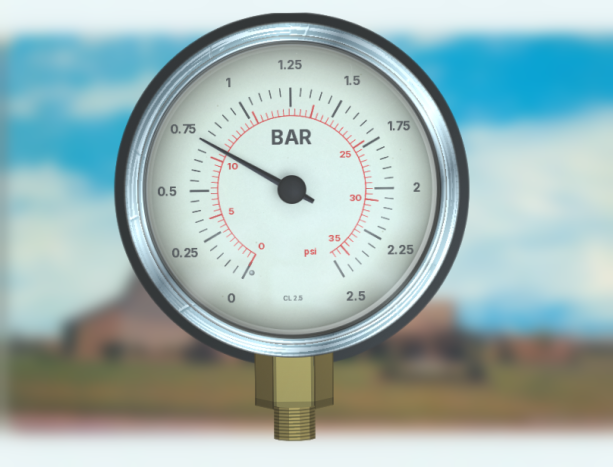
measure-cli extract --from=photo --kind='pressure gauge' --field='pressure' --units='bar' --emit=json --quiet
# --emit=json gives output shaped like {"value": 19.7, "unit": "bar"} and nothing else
{"value": 0.75, "unit": "bar"}
